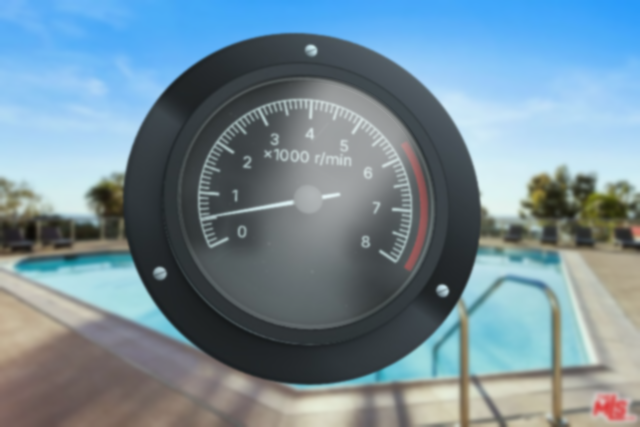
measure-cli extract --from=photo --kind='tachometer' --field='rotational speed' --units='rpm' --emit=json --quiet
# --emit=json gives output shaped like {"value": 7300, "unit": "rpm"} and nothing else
{"value": 500, "unit": "rpm"}
